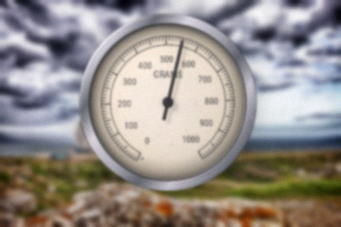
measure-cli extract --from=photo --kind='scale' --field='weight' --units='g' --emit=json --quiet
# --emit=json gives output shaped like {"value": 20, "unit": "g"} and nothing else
{"value": 550, "unit": "g"}
